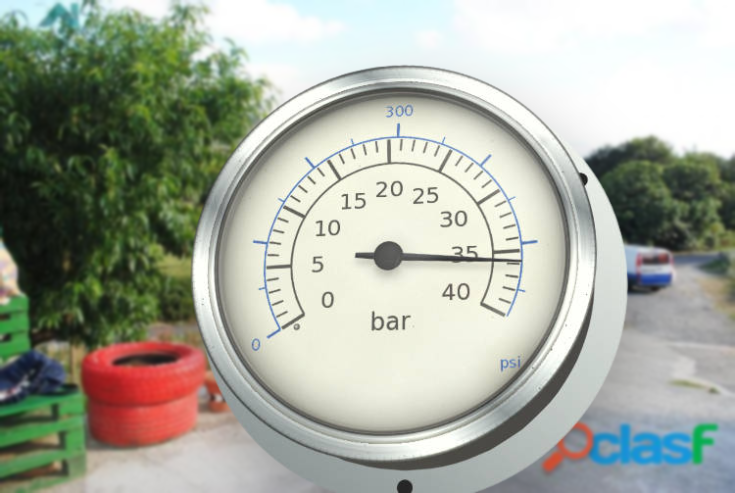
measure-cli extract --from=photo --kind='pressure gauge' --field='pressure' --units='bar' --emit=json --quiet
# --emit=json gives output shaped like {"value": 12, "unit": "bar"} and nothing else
{"value": 36, "unit": "bar"}
